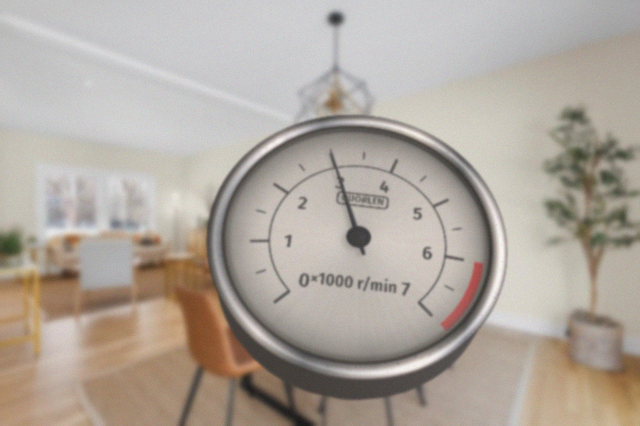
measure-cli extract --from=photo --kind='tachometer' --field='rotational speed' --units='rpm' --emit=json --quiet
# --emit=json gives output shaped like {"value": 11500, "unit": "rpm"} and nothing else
{"value": 3000, "unit": "rpm"}
